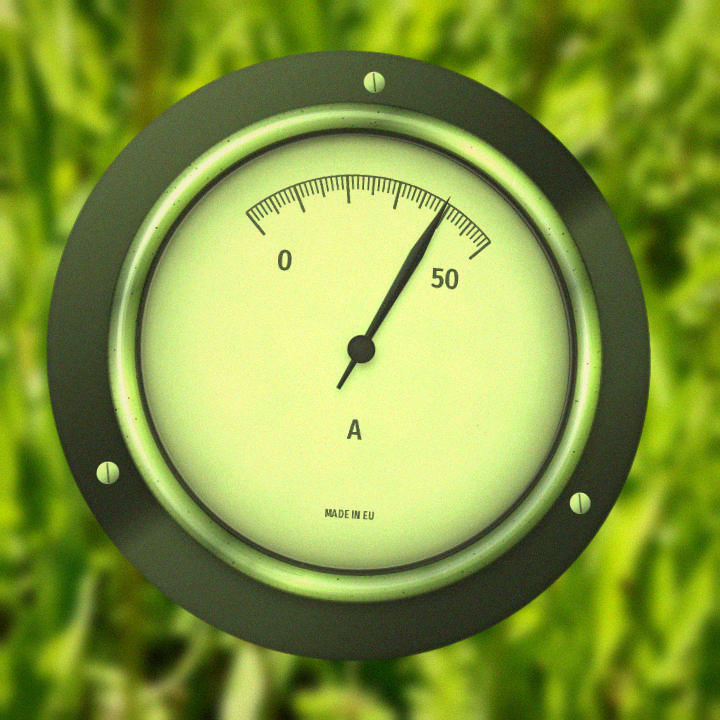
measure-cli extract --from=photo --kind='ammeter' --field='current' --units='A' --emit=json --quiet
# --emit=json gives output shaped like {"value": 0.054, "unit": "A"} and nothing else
{"value": 39, "unit": "A"}
